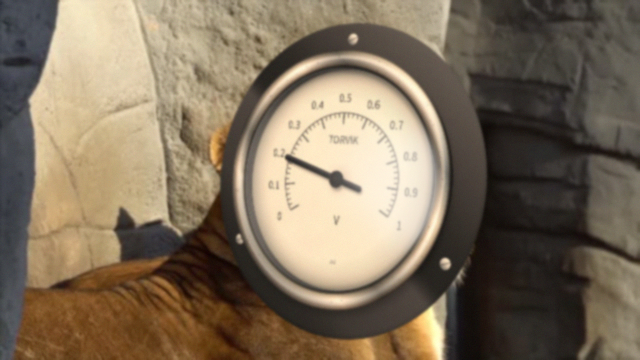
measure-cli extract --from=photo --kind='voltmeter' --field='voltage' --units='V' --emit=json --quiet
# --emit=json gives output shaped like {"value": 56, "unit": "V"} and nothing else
{"value": 0.2, "unit": "V"}
